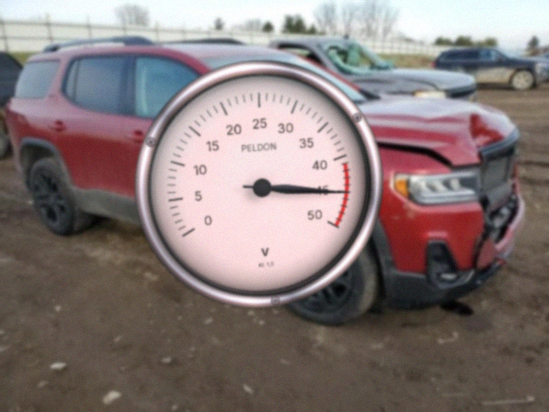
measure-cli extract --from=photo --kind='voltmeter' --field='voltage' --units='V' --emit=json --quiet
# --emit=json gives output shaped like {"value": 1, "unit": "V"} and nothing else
{"value": 45, "unit": "V"}
